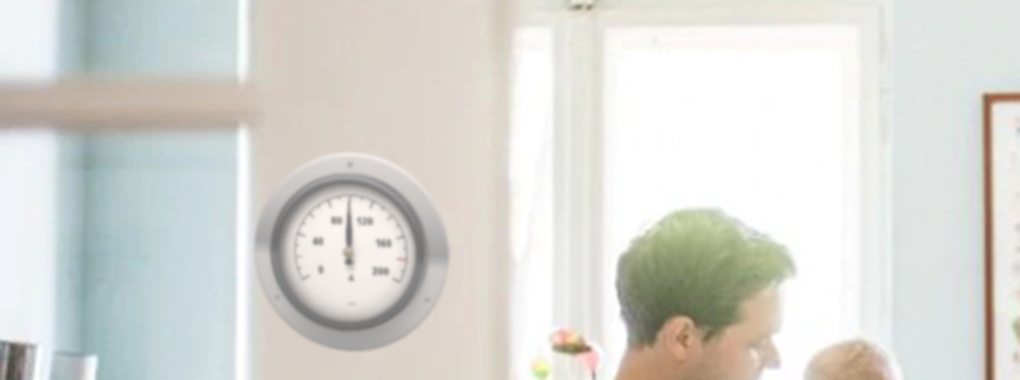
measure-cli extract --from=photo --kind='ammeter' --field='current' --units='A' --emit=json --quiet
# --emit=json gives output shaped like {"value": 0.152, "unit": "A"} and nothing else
{"value": 100, "unit": "A"}
